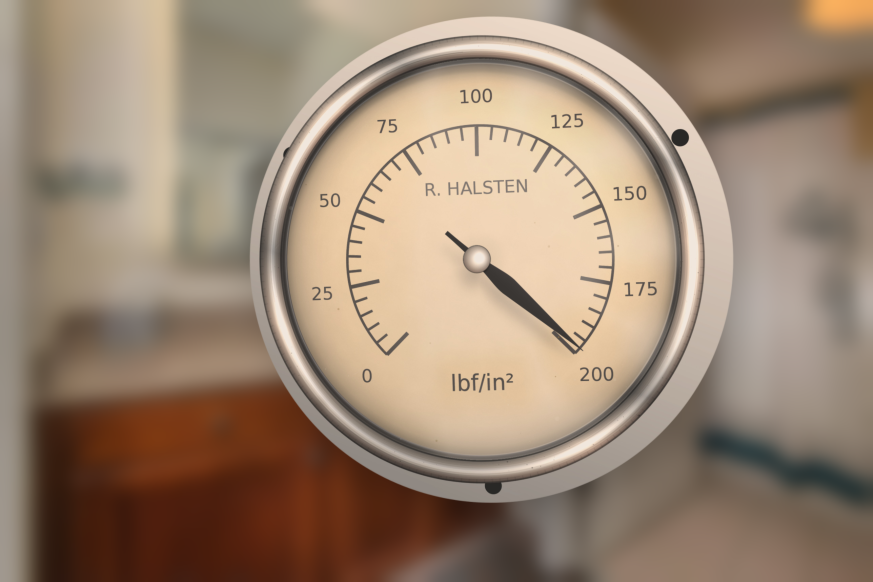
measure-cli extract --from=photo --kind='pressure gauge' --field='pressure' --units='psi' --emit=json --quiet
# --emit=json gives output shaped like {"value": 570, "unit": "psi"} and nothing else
{"value": 197.5, "unit": "psi"}
